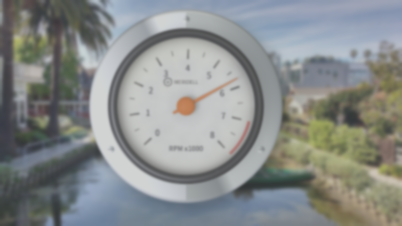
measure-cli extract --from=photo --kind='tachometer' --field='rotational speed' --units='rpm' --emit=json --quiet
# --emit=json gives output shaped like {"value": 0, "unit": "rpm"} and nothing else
{"value": 5750, "unit": "rpm"}
